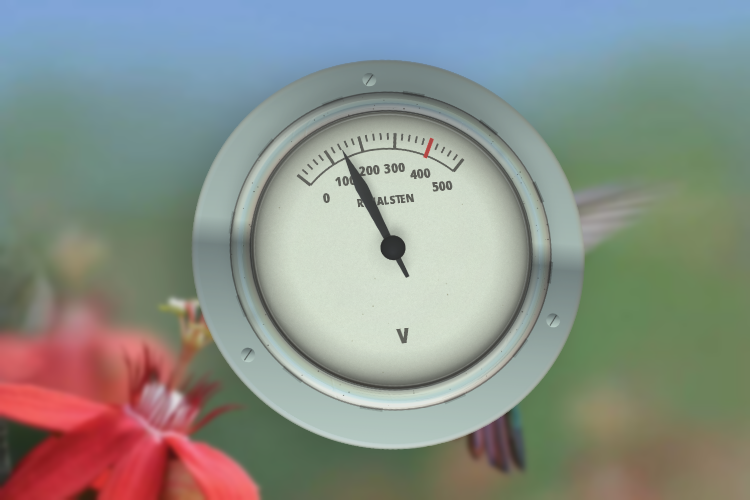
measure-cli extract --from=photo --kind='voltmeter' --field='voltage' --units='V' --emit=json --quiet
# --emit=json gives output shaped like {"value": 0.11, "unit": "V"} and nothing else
{"value": 140, "unit": "V"}
